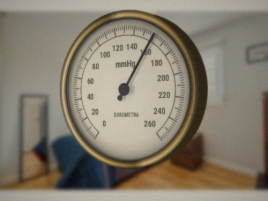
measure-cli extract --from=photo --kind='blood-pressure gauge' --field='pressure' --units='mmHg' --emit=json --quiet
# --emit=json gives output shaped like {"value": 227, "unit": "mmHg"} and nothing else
{"value": 160, "unit": "mmHg"}
